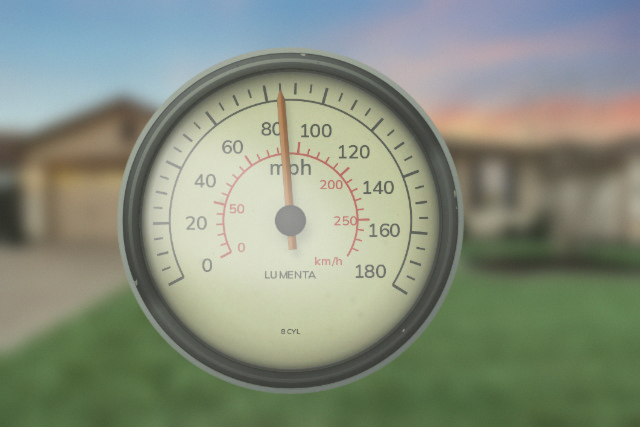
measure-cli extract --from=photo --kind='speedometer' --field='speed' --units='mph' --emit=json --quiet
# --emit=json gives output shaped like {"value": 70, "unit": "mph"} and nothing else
{"value": 85, "unit": "mph"}
